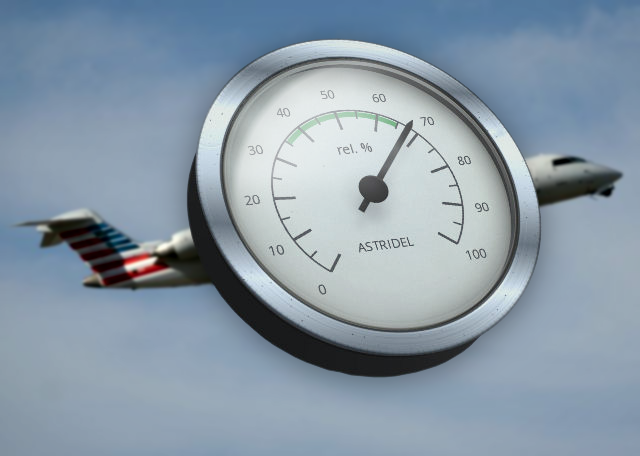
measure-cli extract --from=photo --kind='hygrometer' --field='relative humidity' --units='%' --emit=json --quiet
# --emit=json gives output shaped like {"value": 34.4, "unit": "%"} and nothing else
{"value": 67.5, "unit": "%"}
